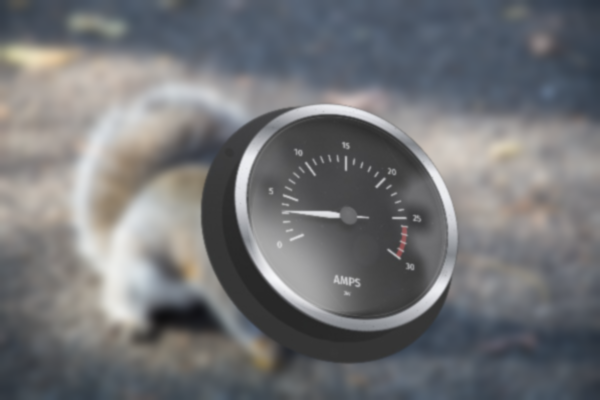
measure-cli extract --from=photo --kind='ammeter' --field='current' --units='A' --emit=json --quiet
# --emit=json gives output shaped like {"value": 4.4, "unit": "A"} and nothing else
{"value": 3, "unit": "A"}
